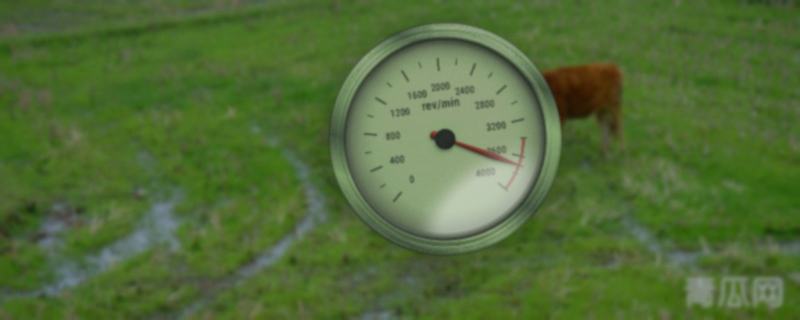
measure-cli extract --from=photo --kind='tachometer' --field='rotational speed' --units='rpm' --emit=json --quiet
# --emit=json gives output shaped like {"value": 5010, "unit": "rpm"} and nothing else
{"value": 3700, "unit": "rpm"}
